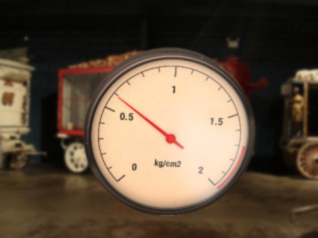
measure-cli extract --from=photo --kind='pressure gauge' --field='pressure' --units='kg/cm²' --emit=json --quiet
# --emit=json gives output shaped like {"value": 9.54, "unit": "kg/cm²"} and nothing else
{"value": 0.6, "unit": "kg/cm²"}
